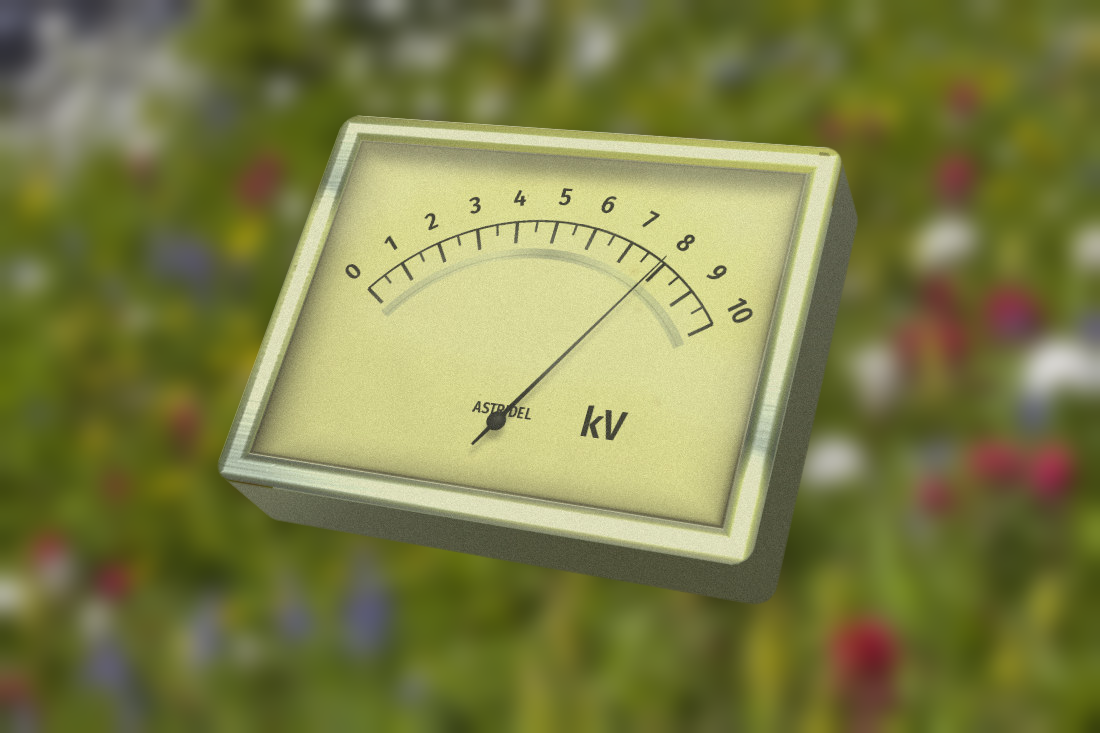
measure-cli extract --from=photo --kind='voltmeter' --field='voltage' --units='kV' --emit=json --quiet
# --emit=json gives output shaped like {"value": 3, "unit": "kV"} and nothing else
{"value": 8, "unit": "kV"}
